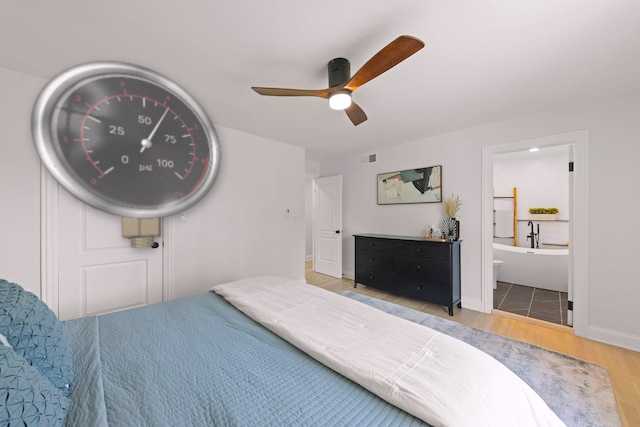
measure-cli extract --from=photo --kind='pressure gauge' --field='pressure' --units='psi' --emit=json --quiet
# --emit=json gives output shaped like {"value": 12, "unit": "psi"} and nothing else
{"value": 60, "unit": "psi"}
